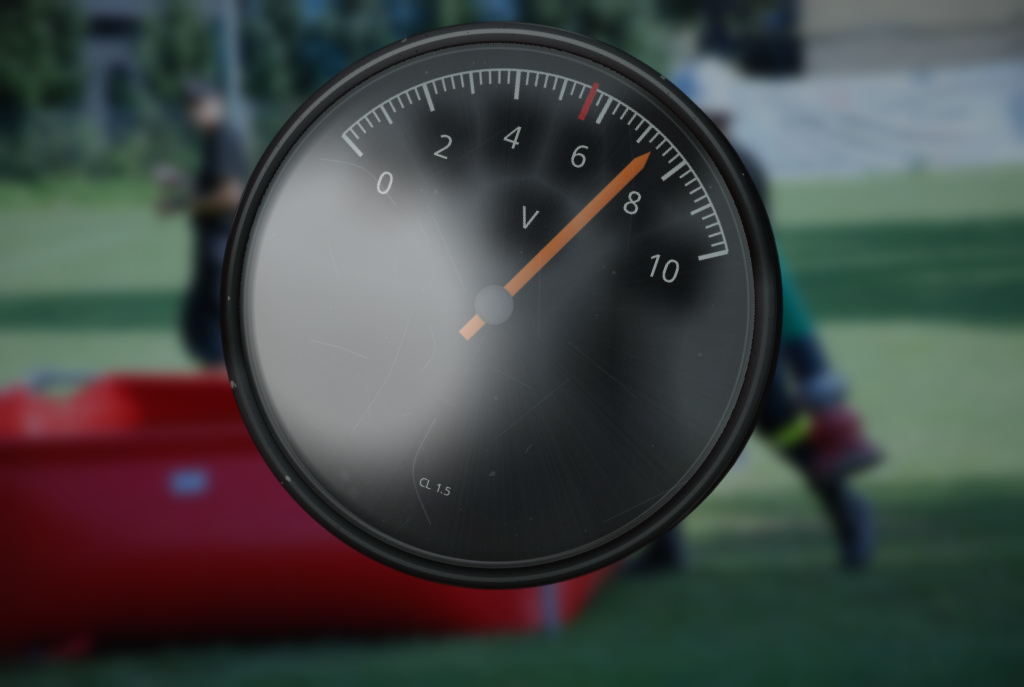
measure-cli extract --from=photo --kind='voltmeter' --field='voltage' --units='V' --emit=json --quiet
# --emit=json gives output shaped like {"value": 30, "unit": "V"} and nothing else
{"value": 7.4, "unit": "V"}
